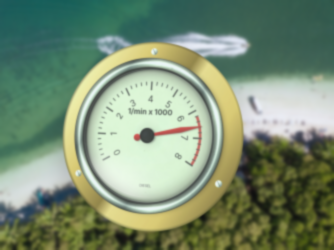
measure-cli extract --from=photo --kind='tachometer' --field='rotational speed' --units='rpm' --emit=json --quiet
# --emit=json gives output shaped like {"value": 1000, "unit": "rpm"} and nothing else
{"value": 6600, "unit": "rpm"}
